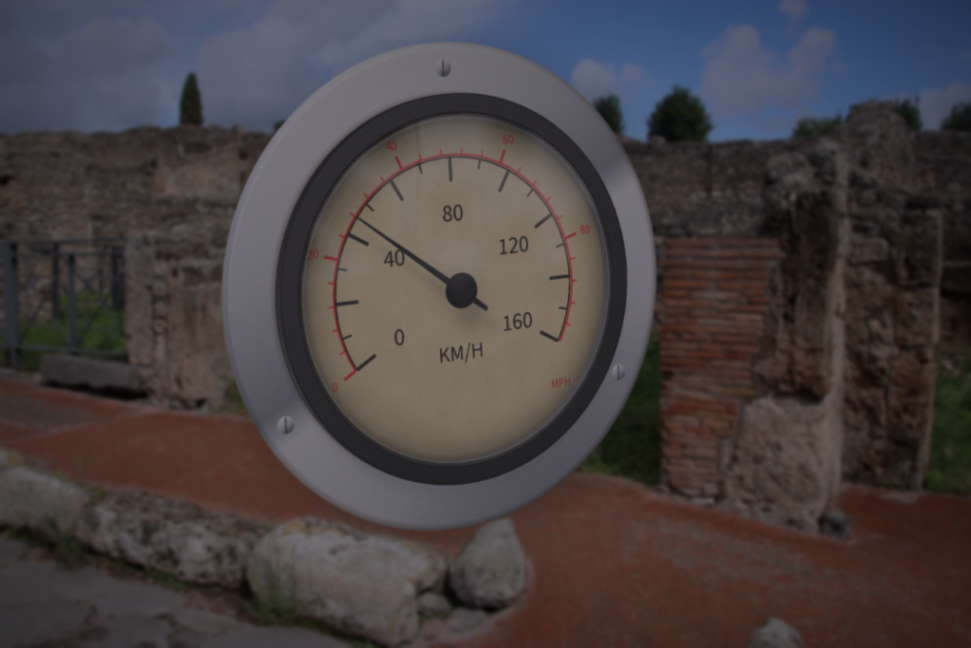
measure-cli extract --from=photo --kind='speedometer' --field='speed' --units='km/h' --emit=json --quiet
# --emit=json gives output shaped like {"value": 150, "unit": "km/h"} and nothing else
{"value": 45, "unit": "km/h"}
